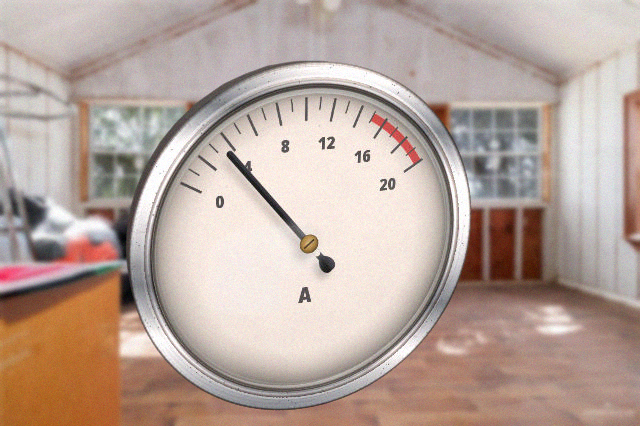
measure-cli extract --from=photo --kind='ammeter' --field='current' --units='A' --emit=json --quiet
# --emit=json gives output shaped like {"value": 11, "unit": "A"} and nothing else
{"value": 3.5, "unit": "A"}
